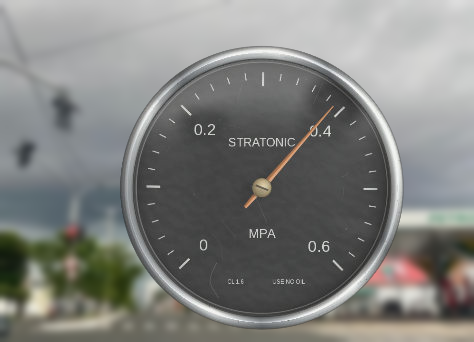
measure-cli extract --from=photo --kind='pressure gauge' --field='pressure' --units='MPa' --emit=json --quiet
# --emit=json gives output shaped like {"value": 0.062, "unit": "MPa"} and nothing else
{"value": 0.39, "unit": "MPa"}
